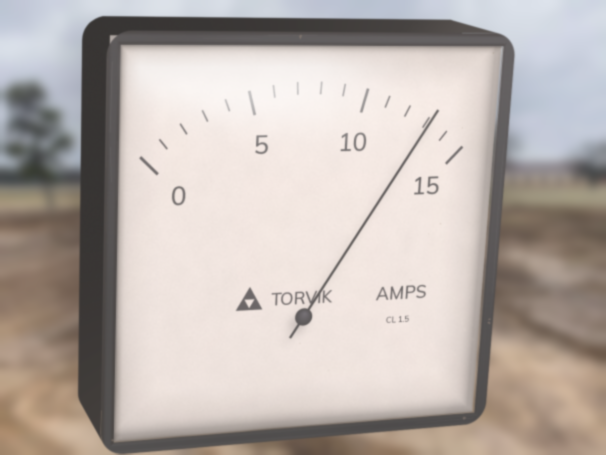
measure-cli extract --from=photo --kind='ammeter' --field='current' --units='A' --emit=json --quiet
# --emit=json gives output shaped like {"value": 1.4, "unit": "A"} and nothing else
{"value": 13, "unit": "A"}
